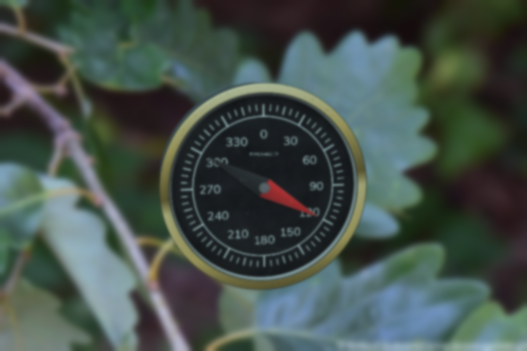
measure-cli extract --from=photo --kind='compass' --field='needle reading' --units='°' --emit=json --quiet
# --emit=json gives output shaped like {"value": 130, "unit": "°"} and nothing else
{"value": 120, "unit": "°"}
